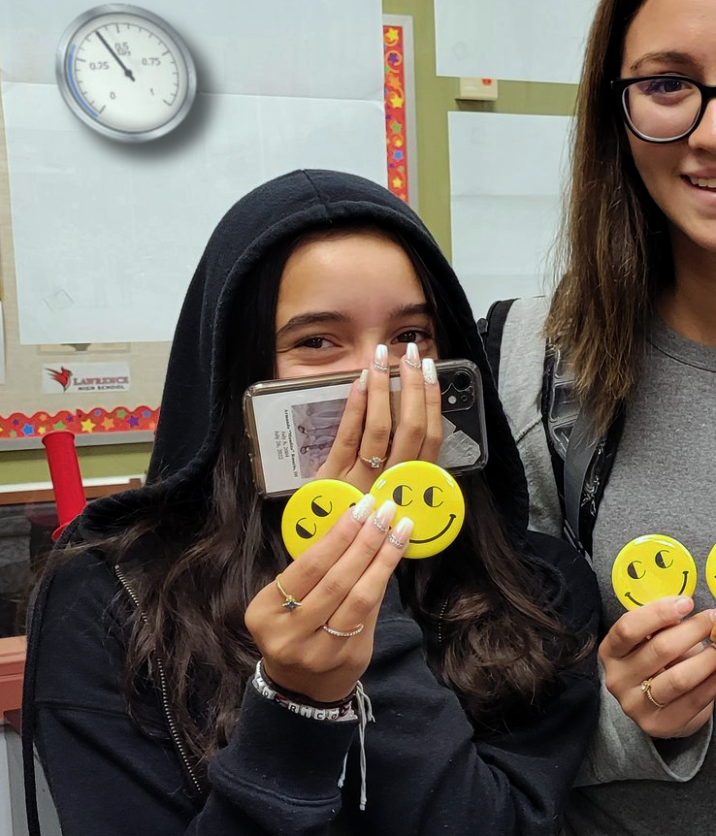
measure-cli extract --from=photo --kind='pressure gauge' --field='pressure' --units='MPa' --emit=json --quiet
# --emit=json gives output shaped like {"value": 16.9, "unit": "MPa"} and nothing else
{"value": 0.4, "unit": "MPa"}
